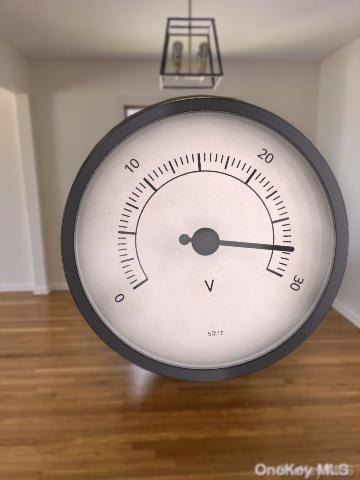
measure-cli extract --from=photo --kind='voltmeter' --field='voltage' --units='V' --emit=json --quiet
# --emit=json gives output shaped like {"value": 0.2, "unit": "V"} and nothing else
{"value": 27.5, "unit": "V"}
